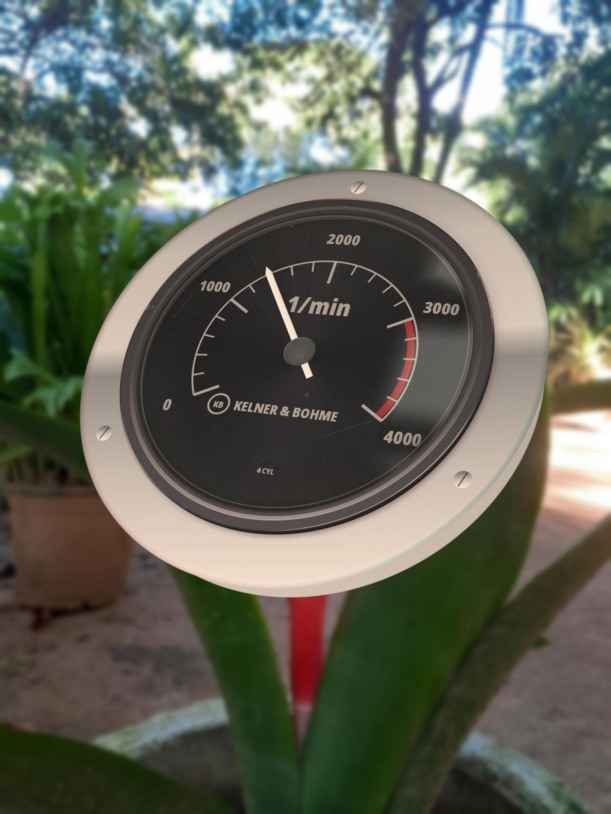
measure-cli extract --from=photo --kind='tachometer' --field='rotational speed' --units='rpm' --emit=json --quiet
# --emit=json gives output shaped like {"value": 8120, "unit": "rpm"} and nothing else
{"value": 1400, "unit": "rpm"}
